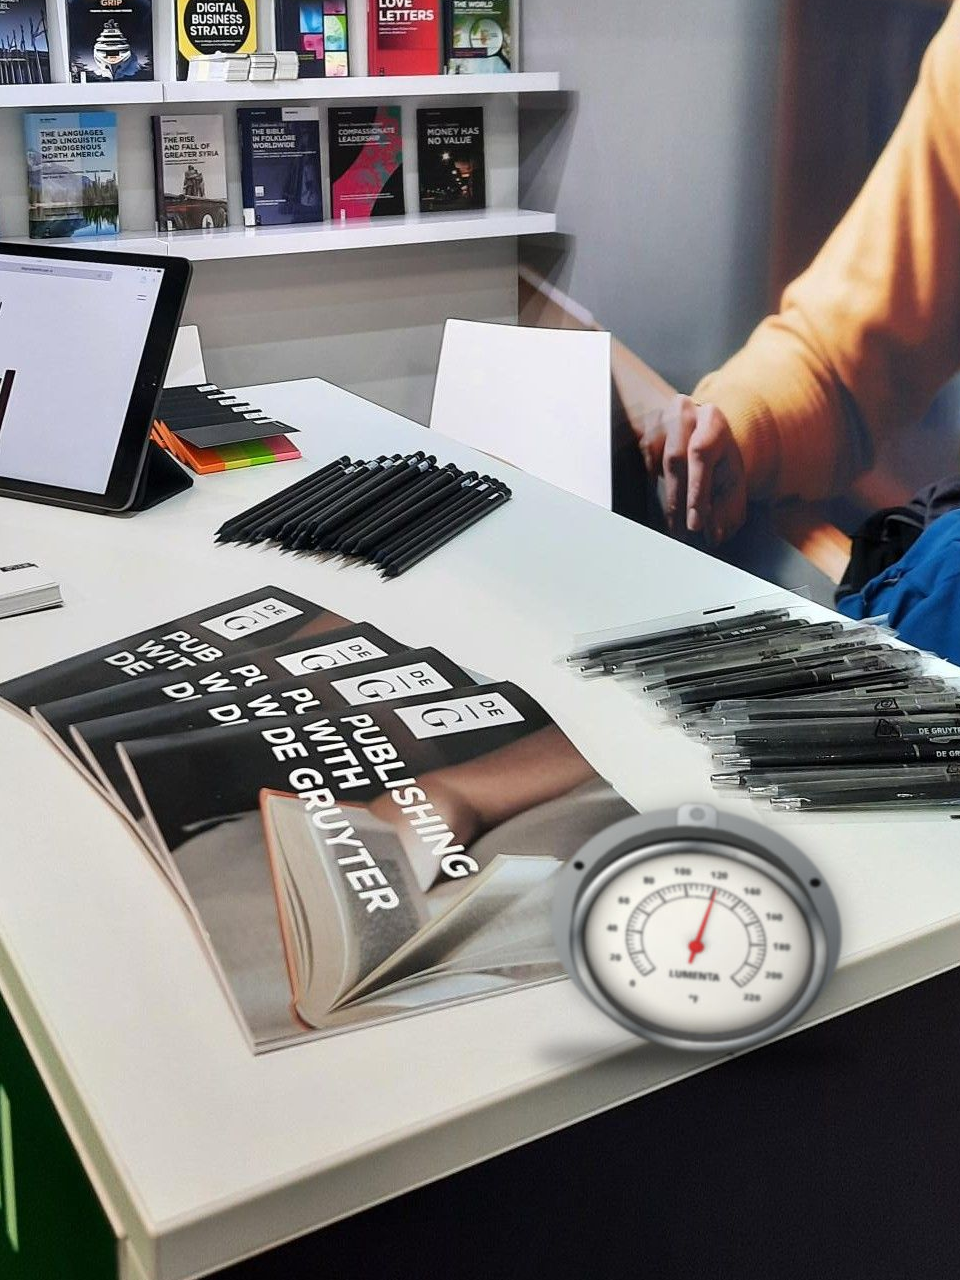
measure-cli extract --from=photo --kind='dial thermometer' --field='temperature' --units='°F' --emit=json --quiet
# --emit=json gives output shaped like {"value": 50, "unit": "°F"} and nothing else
{"value": 120, "unit": "°F"}
